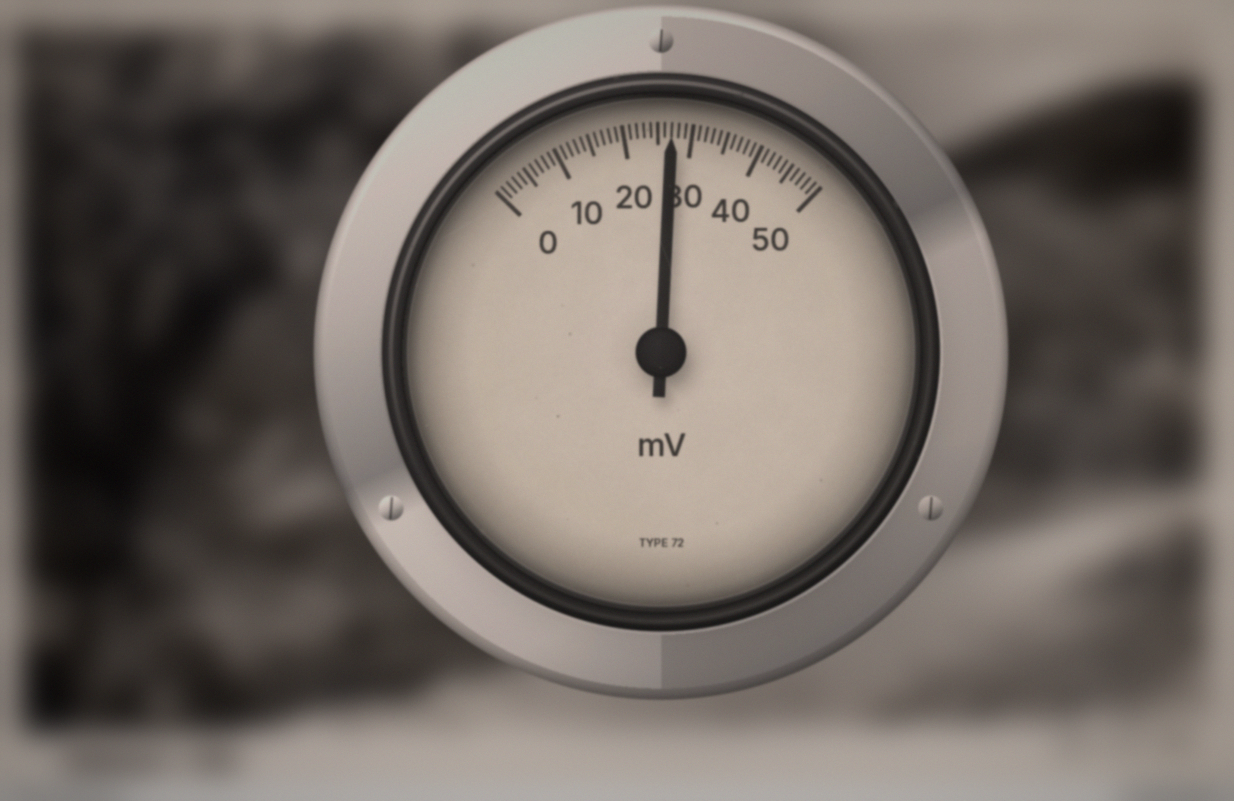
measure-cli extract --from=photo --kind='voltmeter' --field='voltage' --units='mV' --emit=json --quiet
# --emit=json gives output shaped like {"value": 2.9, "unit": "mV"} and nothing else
{"value": 27, "unit": "mV"}
